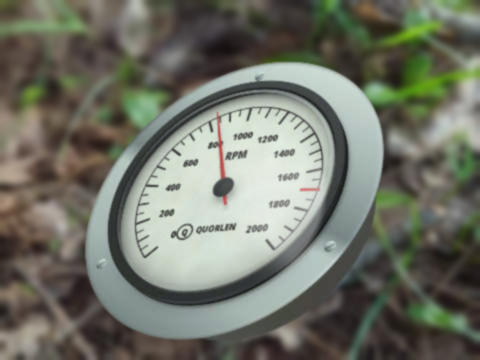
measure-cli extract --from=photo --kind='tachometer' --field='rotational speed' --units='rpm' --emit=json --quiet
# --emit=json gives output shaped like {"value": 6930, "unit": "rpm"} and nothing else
{"value": 850, "unit": "rpm"}
